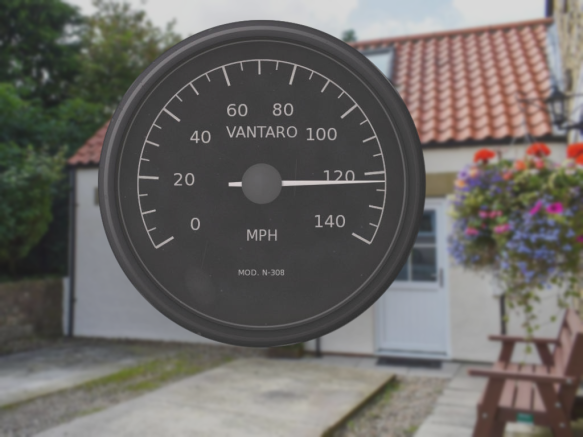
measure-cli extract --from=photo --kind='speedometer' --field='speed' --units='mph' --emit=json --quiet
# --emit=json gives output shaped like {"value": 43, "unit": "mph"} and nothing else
{"value": 122.5, "unit": "mph"}
